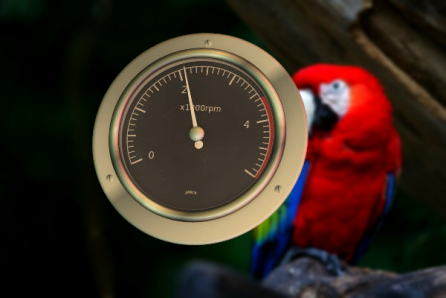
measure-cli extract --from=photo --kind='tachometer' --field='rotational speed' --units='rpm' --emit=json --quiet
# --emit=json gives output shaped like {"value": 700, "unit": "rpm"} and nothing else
{"value": 2100, "unit": "rpm"}
